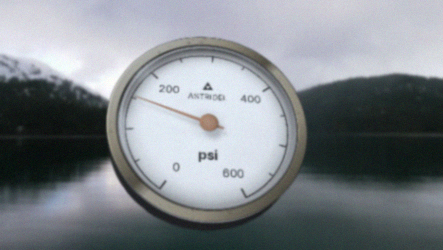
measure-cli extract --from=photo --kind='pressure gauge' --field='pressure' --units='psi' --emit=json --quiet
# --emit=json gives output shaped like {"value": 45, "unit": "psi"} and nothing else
{"value": 150, "unit": "psi"}
